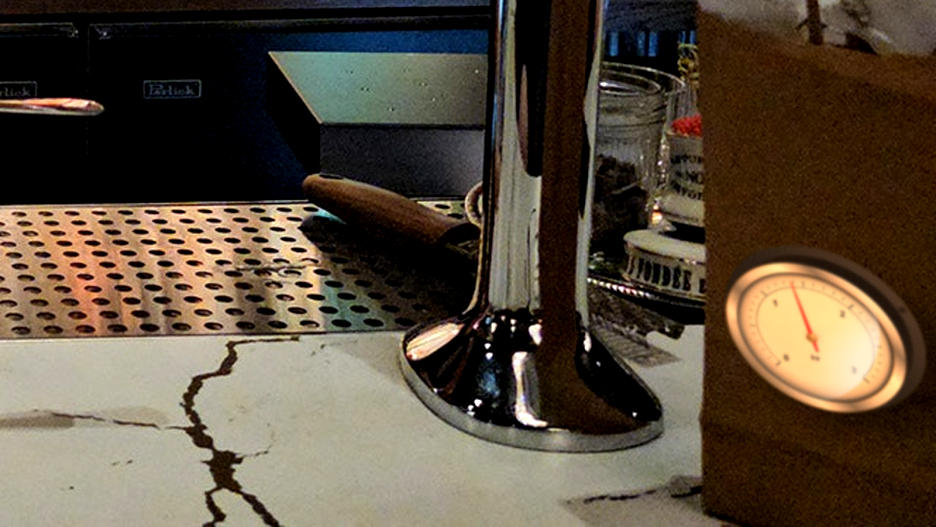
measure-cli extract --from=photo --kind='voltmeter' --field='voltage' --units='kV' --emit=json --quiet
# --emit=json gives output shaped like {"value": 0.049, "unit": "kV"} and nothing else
{"value": 1.4, "unit": "kV"}
